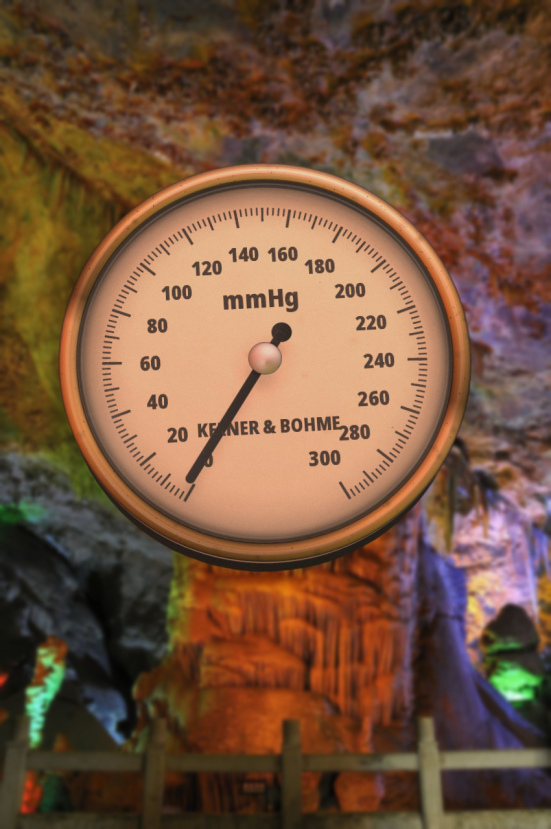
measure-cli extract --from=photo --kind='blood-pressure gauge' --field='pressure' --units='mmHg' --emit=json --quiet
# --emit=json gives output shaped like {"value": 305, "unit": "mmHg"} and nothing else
{"value": 2, "unit": "mmHg"}
